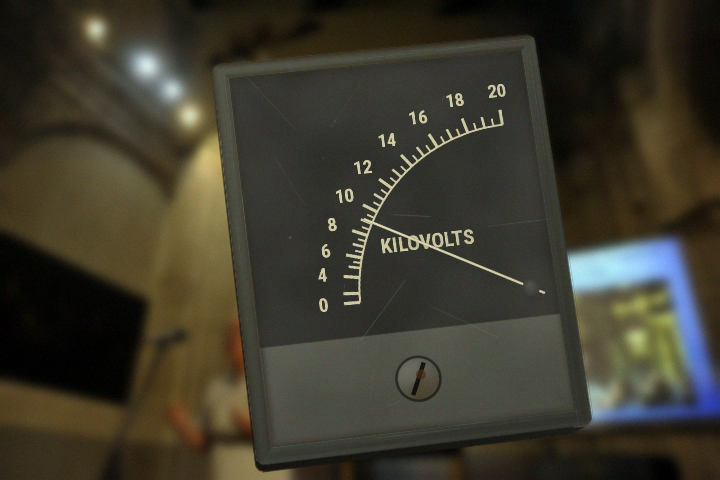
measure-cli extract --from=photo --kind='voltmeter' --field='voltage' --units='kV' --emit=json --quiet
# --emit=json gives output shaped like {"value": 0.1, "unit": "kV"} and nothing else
{"value": 9, "unit": "kV"}
